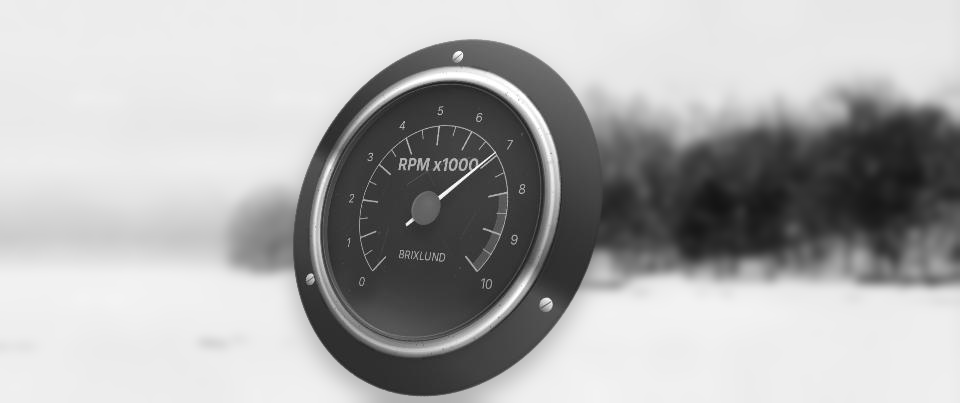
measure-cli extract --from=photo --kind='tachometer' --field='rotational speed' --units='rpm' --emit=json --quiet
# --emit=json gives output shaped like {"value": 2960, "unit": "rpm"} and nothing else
{"value": 7000, "unit": "rpm"}
